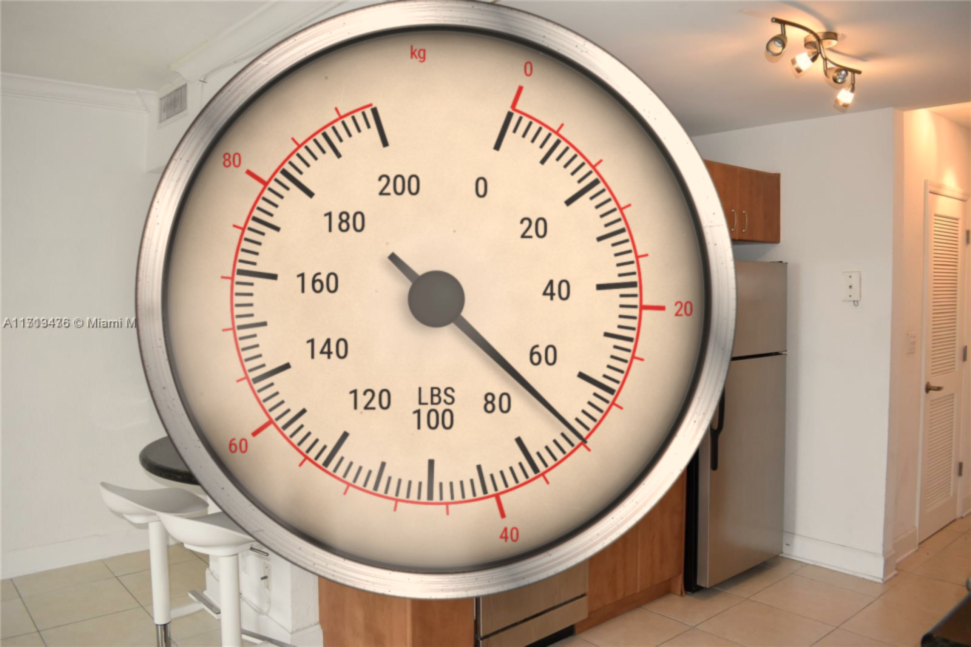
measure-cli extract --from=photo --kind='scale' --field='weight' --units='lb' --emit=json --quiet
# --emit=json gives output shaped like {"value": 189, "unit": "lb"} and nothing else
{"value": 70, "unit": "lb"}
